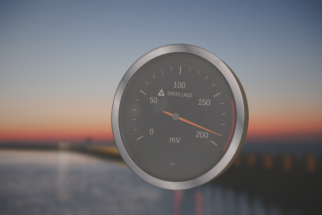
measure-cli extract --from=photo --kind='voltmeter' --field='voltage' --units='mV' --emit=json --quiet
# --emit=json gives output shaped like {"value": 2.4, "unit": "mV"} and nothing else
{"value": 190, "unit": "mV"}
